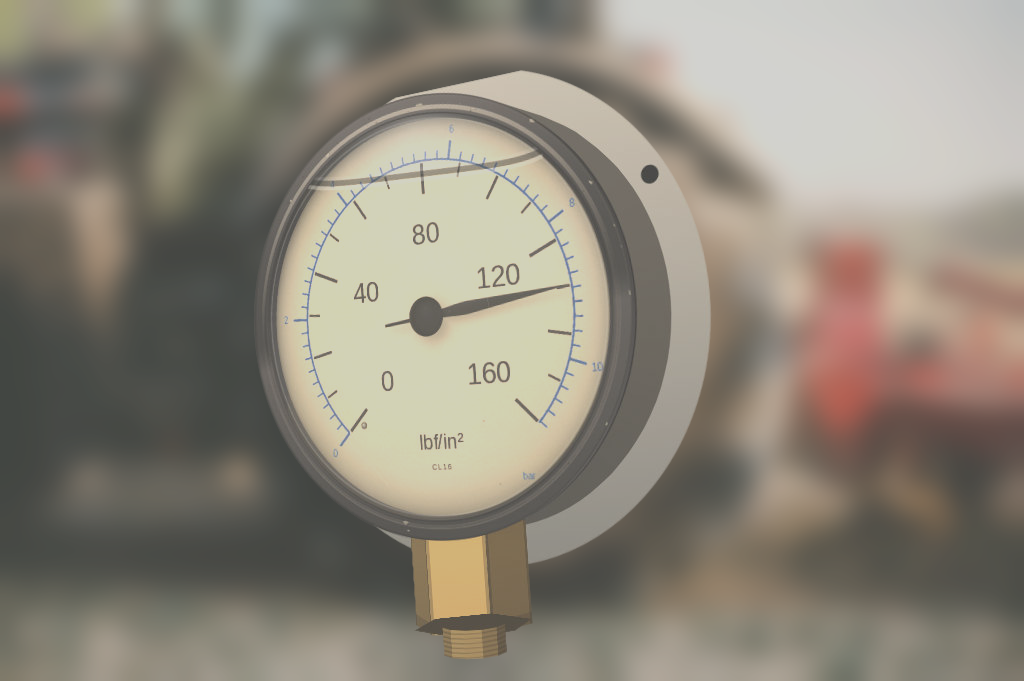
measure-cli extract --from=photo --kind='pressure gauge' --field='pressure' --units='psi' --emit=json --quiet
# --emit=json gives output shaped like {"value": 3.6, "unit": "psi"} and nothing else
{"value": 130, "unit": "psi"}
